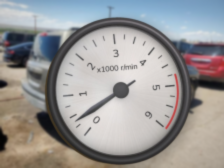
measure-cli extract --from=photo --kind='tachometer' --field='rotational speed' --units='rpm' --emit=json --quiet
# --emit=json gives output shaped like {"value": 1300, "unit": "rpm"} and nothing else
{"value": 375, "unit": "rpm"}
